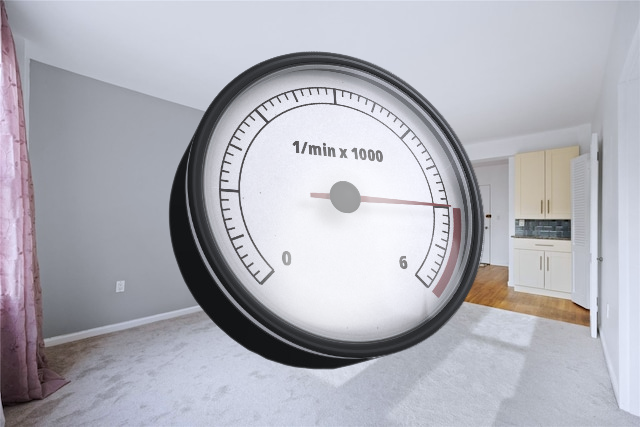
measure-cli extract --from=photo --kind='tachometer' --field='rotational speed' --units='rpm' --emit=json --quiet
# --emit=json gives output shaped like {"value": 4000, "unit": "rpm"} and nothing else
{"value": 5000, "unit": "rpm"}
